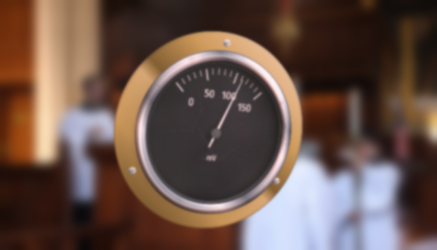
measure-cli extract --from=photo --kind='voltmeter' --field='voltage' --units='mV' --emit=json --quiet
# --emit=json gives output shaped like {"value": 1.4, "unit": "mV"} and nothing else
{"value": 110, "unit": "mV"}
